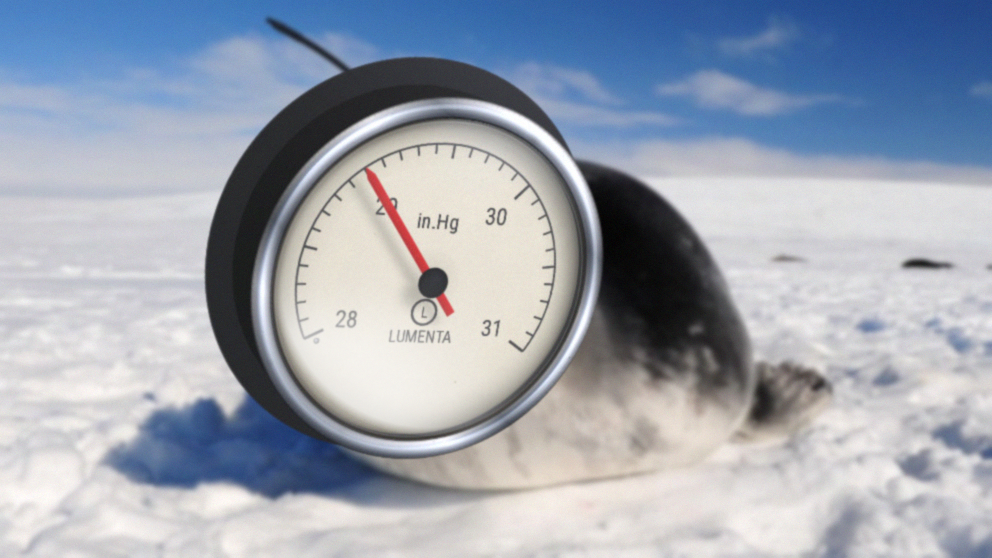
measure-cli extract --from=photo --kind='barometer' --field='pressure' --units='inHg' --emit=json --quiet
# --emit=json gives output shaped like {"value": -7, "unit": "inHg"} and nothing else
{"value": 29, "unit": "inHg"}
